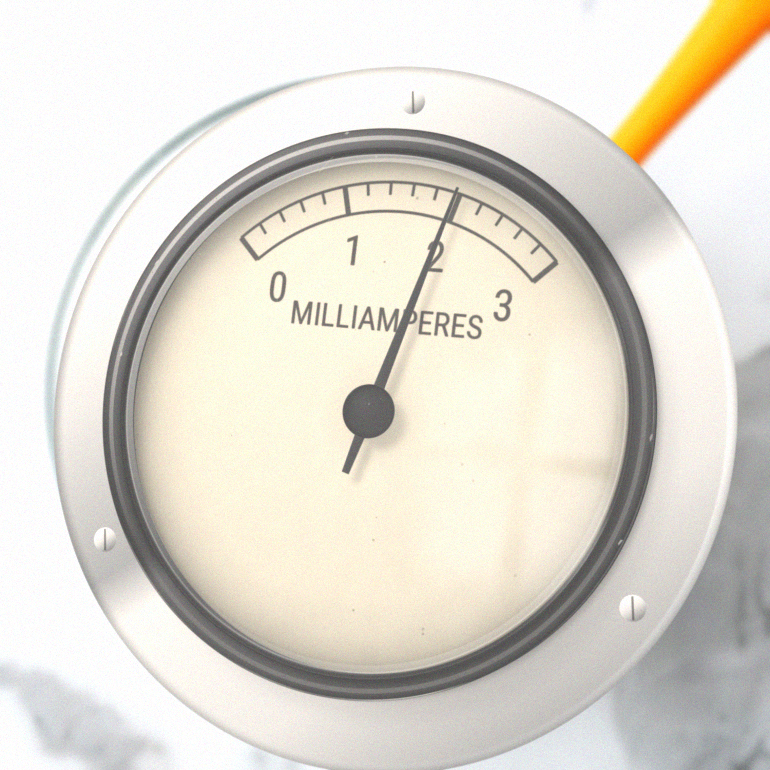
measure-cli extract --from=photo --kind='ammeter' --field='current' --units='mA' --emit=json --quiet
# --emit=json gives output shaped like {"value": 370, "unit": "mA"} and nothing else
{"value": 2, "unit": "mA"}
